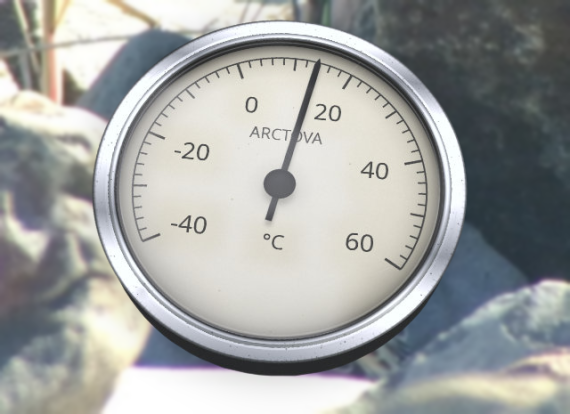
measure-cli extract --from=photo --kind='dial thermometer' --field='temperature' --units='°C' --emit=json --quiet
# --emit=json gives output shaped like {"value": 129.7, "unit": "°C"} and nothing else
{"value": 14, "unit": "°C"}
